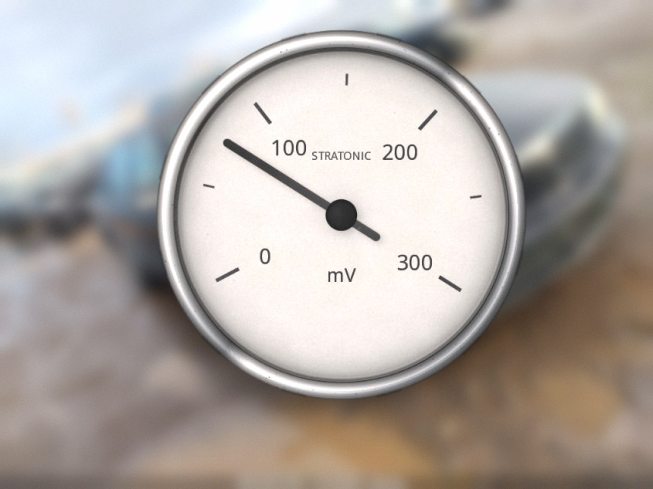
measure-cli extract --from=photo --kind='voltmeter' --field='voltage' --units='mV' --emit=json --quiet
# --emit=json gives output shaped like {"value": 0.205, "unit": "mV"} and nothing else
{"value": 75, "unit": "mV"}
